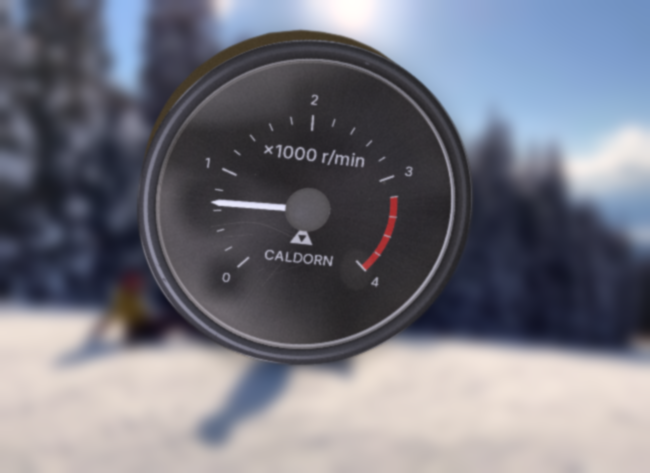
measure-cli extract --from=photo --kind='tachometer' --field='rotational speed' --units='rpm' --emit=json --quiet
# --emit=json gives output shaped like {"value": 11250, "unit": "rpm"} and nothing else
{"value": 700, "unit": "rpm"}
